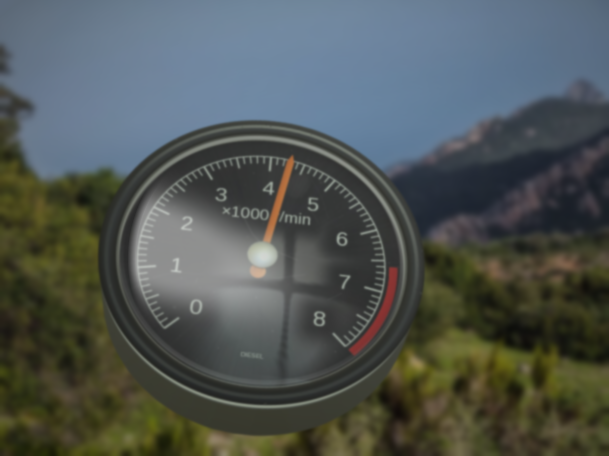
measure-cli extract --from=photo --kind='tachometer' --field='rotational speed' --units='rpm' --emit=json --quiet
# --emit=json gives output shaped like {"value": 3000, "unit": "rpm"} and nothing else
{"value": 4300, "unit": "rpm"}
